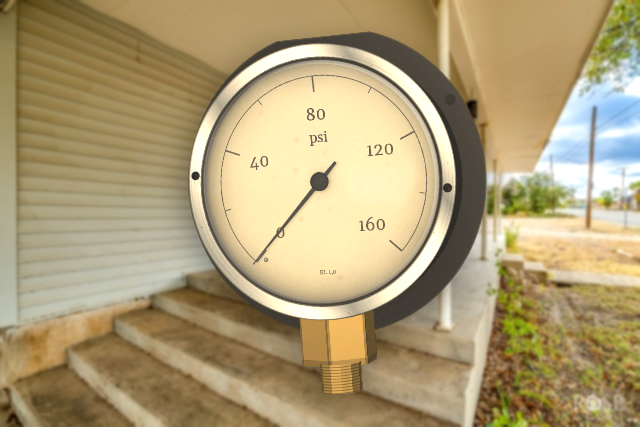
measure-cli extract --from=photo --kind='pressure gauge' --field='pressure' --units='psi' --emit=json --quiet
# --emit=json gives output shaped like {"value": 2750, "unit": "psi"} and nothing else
{"value": 0, "unit": "psi"}
